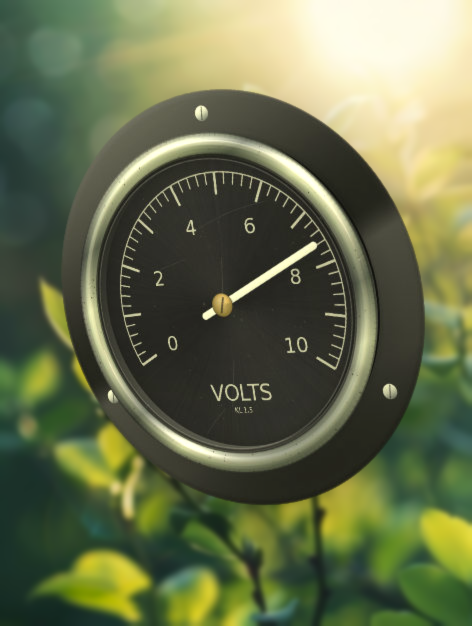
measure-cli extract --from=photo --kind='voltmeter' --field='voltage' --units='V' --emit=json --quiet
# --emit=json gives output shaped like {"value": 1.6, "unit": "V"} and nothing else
{"value": 7.6, "unit": "V"}
